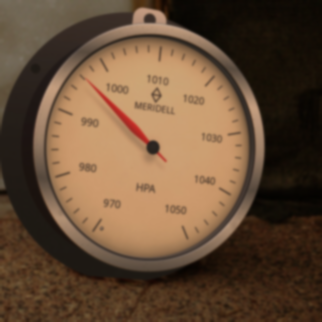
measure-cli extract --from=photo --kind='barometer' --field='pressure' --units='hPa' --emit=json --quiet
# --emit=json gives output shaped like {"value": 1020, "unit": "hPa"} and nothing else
{"value": 996, "unit": "hPa"}
